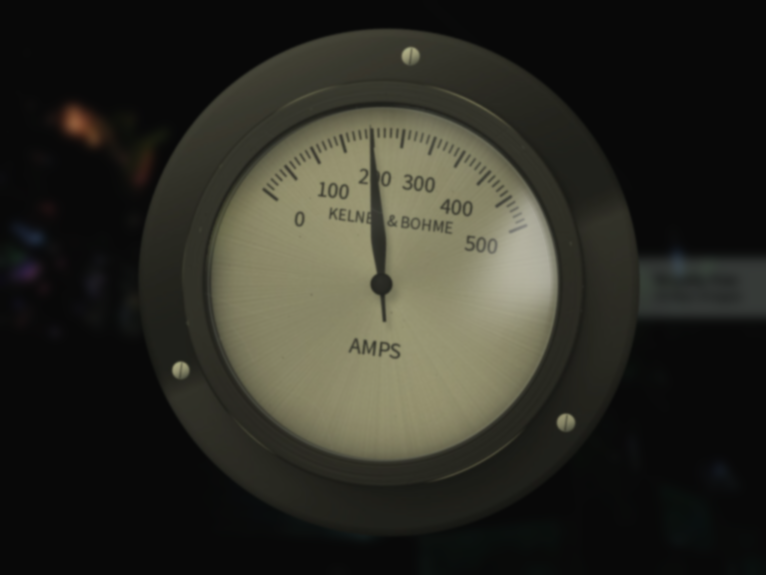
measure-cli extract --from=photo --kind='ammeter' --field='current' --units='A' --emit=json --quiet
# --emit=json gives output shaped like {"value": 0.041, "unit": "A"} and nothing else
{"value": 200, "unit": "A"}
